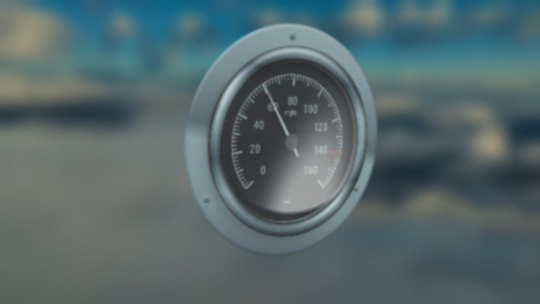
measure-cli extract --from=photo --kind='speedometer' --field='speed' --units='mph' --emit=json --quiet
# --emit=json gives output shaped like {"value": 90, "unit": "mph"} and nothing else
{"value": 60, "unit": "mph"}
